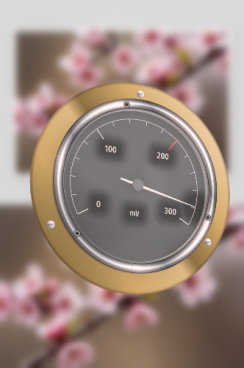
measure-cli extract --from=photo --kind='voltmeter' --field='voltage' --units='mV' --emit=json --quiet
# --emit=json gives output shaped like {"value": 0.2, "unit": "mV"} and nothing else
{"value": 280, "unit": "mV"}
